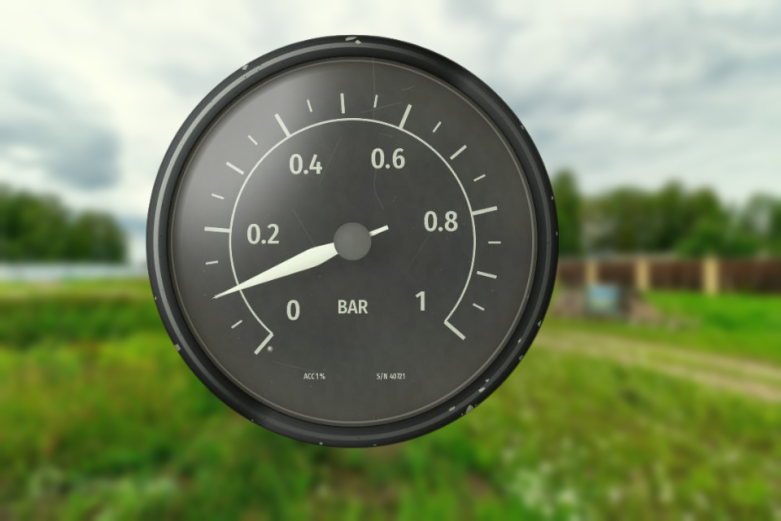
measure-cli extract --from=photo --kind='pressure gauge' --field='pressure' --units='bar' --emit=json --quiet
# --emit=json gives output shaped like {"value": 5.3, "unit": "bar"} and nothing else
{"value": 0.1, "unit": "bar"}
